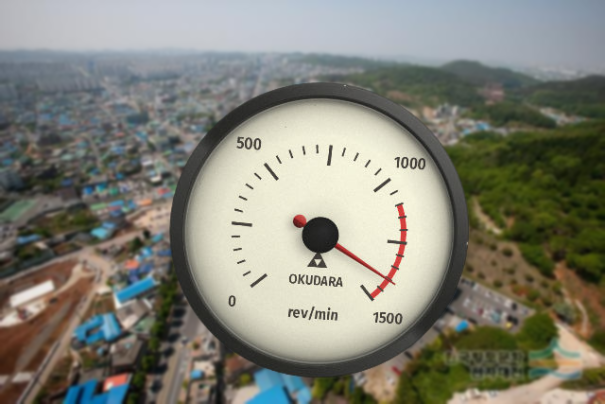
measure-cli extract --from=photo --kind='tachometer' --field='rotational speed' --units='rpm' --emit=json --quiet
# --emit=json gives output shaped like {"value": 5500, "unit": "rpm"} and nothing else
{"value": 1400, "unit": "rpm"}
